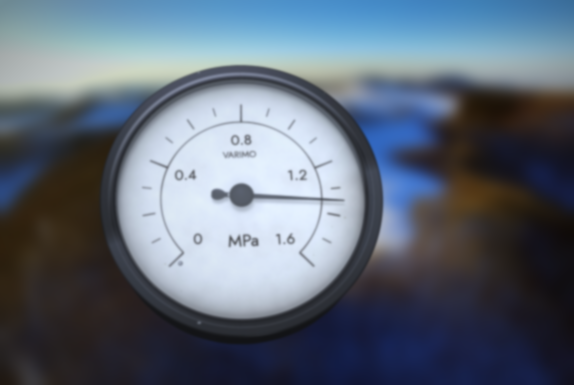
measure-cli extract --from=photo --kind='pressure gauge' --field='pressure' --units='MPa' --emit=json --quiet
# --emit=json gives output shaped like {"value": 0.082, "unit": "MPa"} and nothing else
{"value": 1.35, "unit": "MPa"}
